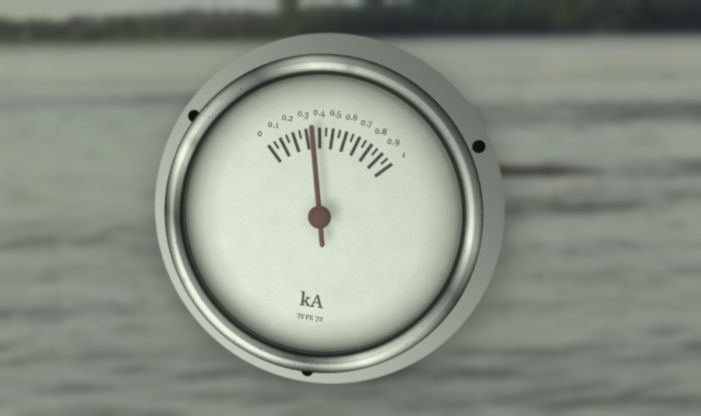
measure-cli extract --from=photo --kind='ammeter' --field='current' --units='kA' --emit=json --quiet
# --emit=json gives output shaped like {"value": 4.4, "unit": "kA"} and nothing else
{"value": 0.35, "unit": "kA"}
